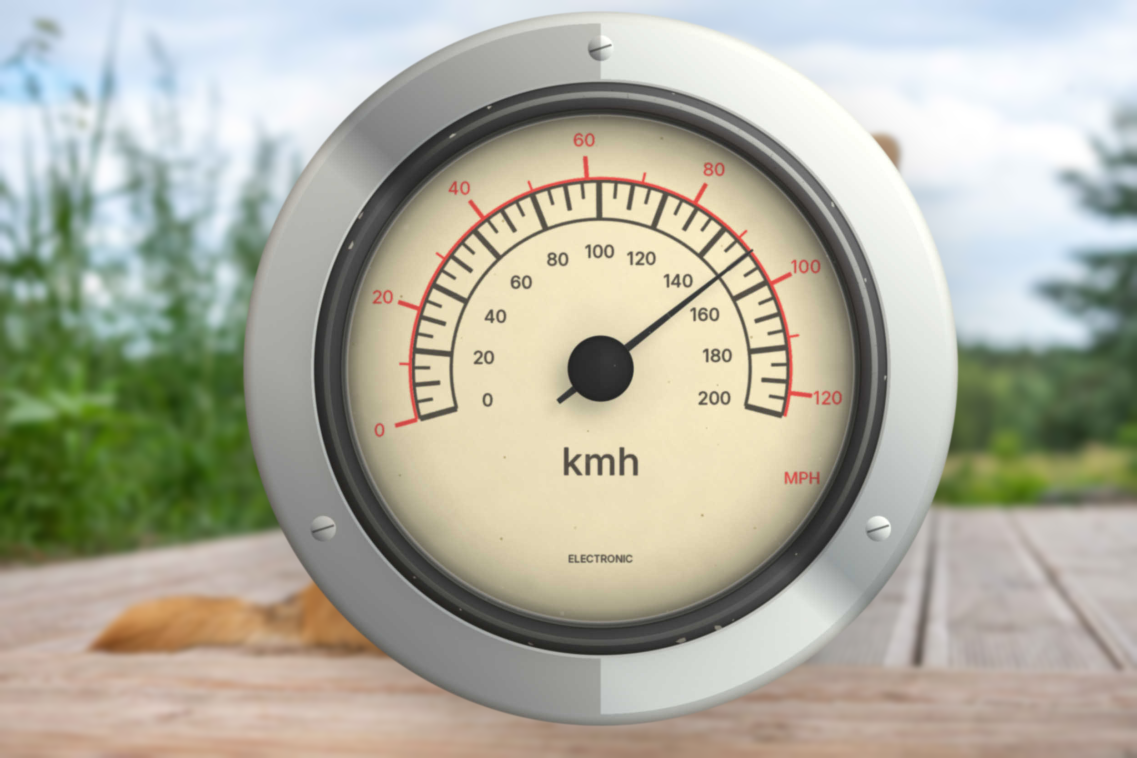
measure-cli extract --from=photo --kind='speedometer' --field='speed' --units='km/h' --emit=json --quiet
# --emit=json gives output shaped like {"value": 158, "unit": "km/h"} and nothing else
{"value": 150, "unit": "km/h"}
